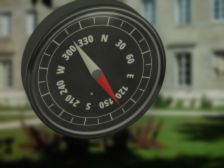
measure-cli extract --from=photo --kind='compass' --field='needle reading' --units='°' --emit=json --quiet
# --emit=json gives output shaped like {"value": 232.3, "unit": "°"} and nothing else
{"value": 135, "unit": "°"}
